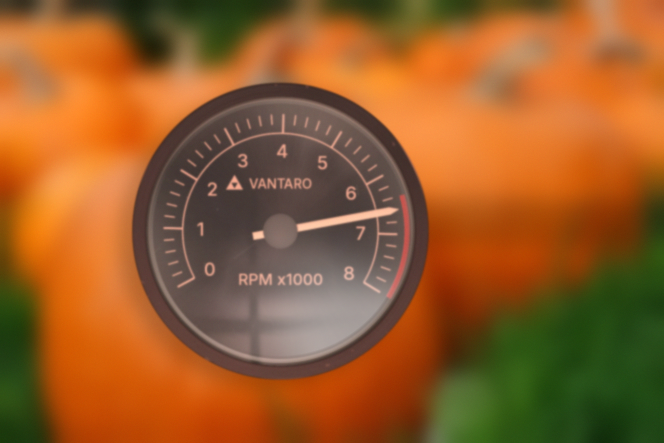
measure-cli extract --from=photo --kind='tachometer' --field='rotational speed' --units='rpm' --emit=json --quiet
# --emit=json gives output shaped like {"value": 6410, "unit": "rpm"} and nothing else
{"value": 6600, "unit": "rpm"}
